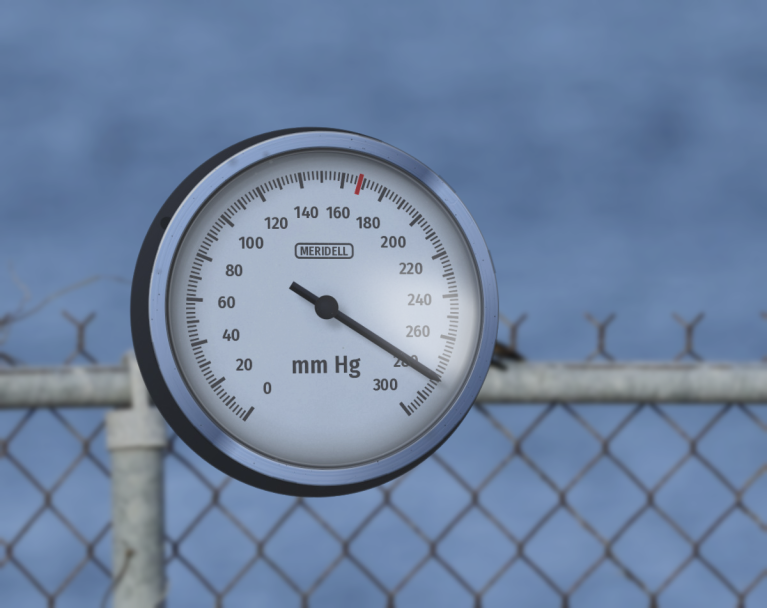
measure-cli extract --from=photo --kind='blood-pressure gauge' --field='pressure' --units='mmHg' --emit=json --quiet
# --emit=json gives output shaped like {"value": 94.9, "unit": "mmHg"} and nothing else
{"value": 280, "unit": "mmHg"}
